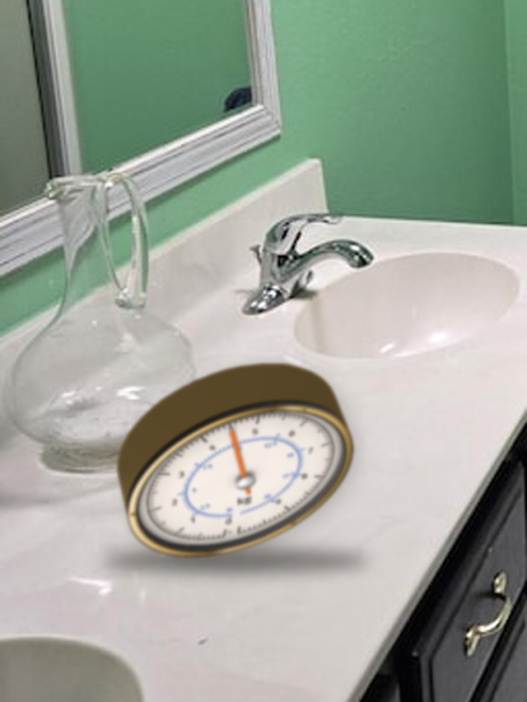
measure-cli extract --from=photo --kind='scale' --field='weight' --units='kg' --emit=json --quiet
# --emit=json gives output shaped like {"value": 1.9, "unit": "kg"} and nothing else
{"value": 4.5, "unit": "kg"}
